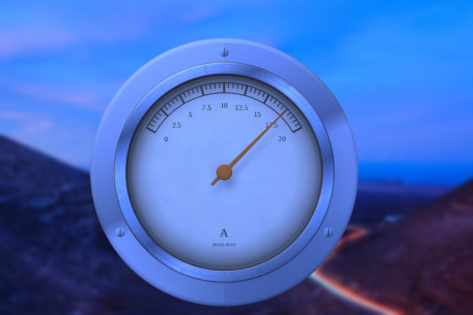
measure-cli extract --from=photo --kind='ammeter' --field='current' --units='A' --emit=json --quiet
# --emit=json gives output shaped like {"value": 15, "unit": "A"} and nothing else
{"value": 17.5, "unit": "A"}
